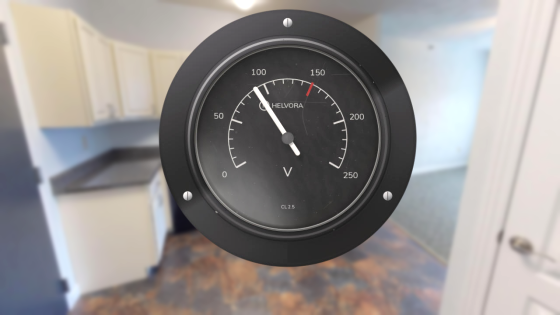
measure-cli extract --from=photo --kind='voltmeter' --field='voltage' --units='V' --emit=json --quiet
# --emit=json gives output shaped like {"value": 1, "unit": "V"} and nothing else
{"value": 90, "unit": "V"}
